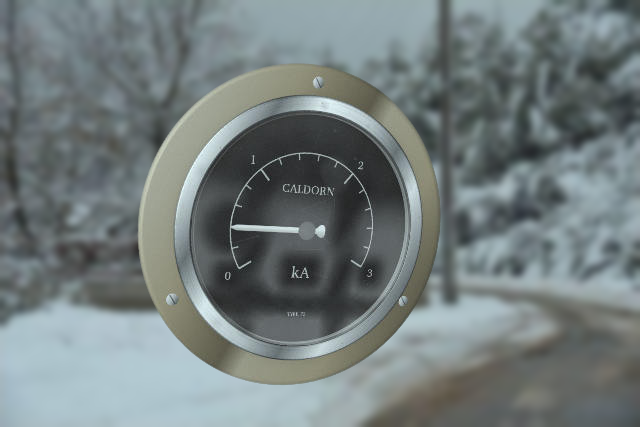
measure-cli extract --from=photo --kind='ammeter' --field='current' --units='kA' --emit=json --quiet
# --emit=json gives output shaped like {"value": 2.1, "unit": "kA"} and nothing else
{"value": 0.4, "unit": "kA"}
